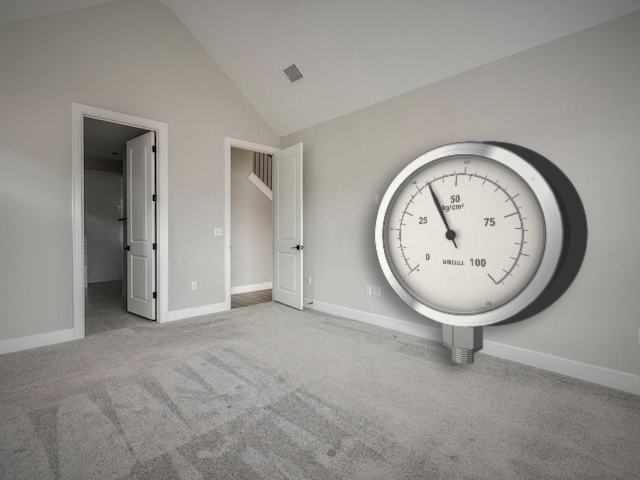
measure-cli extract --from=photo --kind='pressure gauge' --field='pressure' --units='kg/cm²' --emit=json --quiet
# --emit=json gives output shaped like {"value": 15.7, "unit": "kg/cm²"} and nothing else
{"value": 40, "unit": "kg/cm²"}
